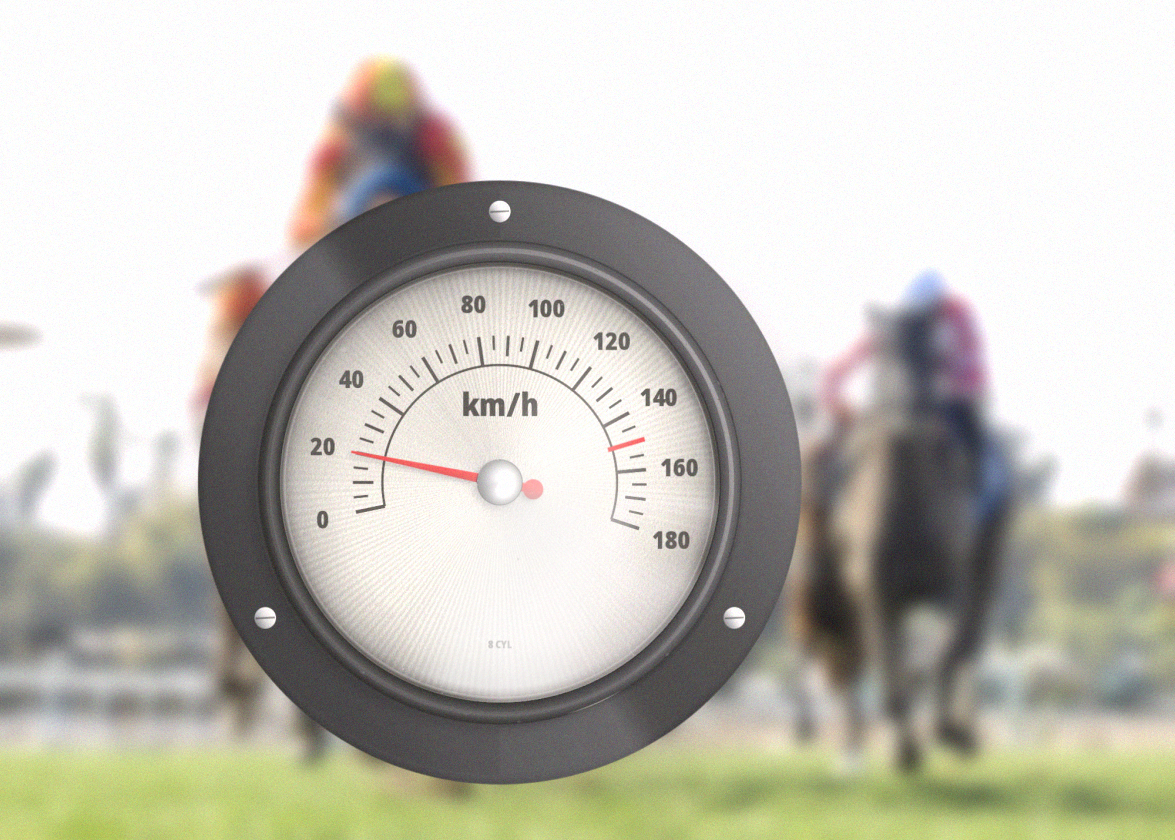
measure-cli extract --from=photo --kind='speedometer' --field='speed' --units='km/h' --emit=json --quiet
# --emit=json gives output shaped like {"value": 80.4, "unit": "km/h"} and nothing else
{"value": 20, "unit": "km/h"}
